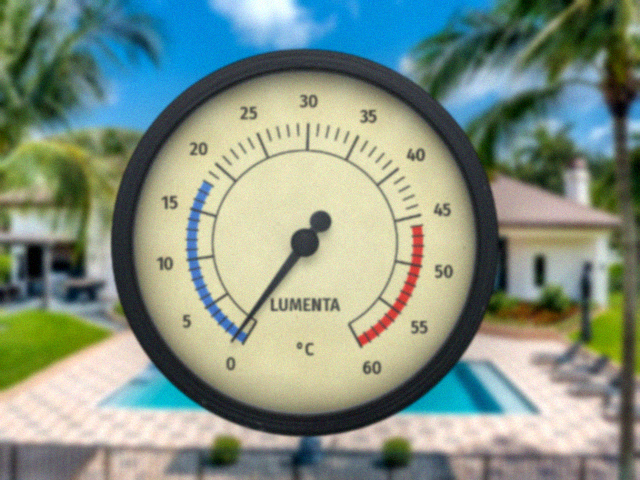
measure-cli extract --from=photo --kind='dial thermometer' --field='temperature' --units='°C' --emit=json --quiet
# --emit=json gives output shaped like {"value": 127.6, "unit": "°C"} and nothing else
{"value": 1, "unit": "°C"}
